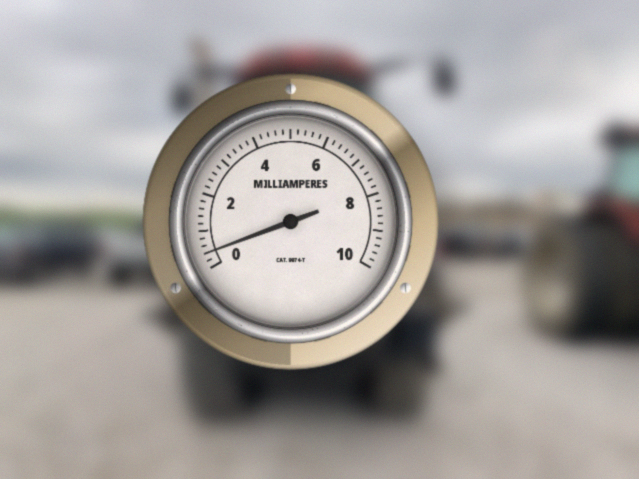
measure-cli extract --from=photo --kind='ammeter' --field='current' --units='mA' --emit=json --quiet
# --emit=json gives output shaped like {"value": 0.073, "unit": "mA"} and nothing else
{"value": 0.4, "unit": "mA"}
